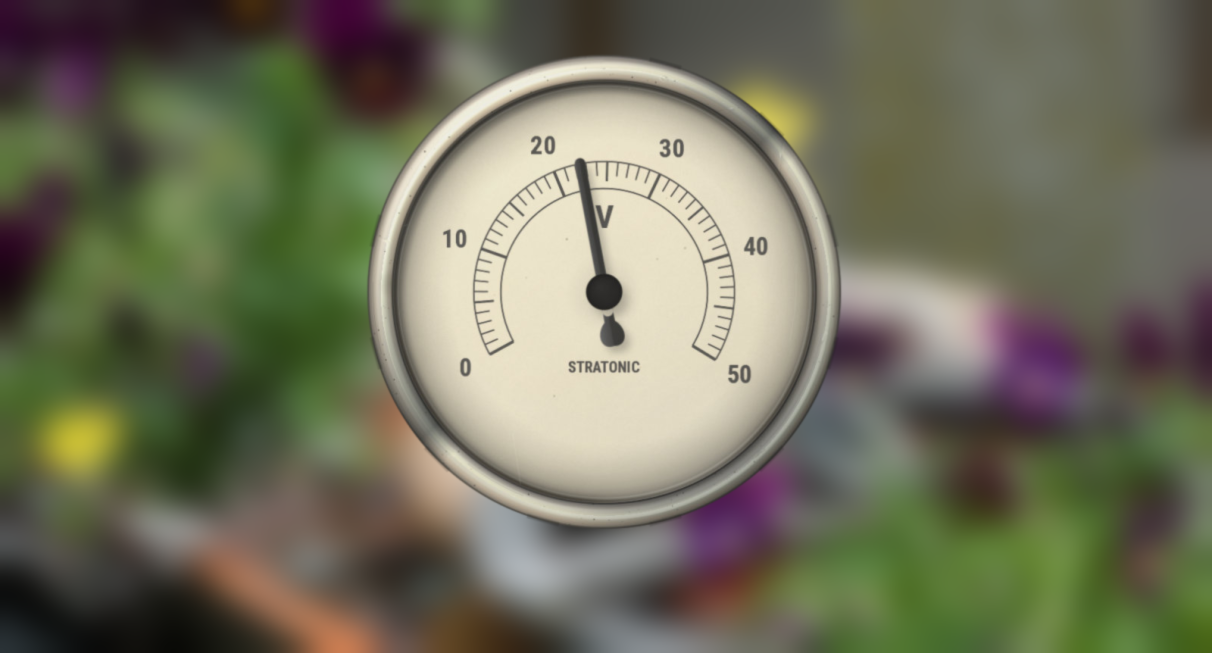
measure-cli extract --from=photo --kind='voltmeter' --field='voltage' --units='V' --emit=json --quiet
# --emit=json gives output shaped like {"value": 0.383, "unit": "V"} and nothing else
{"value": 22.5, "unit": "V"}
